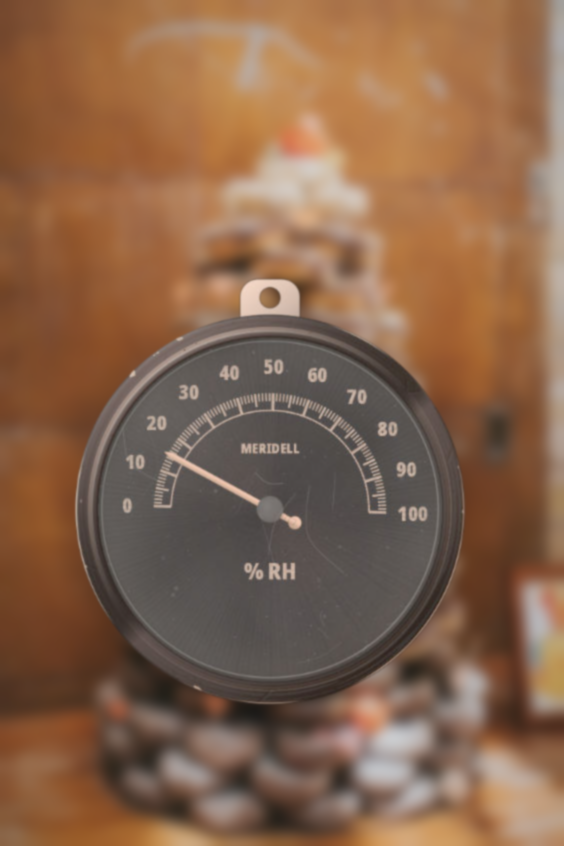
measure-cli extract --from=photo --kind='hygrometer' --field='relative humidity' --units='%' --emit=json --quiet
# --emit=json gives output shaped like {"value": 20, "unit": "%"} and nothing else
{"value": 15, "unit": "%"}
